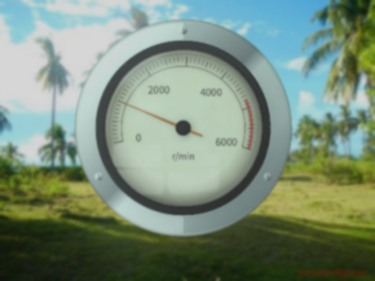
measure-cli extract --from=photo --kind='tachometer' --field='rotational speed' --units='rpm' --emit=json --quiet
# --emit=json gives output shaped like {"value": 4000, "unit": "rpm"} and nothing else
{"value": 1000, "unit": "rpm"}
